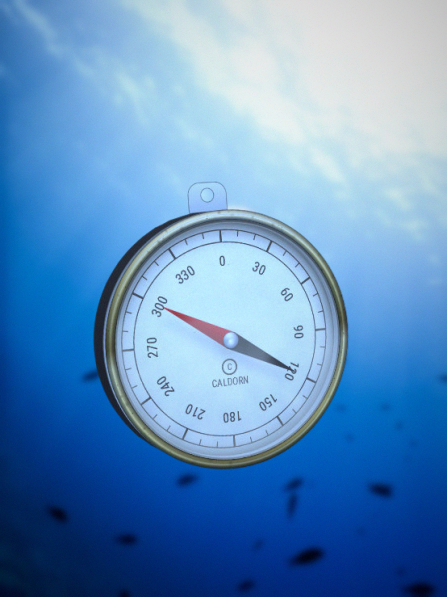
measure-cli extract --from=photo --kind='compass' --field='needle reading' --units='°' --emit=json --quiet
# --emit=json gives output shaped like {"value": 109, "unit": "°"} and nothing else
{"value": 300, "unit": "°"}
